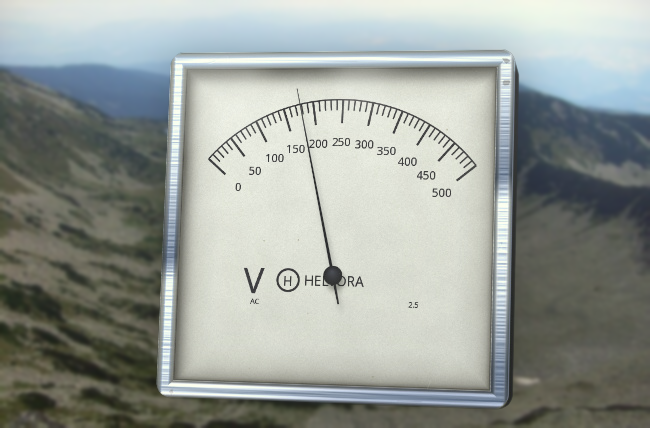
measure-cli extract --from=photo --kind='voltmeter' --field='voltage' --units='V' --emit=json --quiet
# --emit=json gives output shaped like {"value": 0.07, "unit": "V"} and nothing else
{"value": 180, "unit": "V"}
